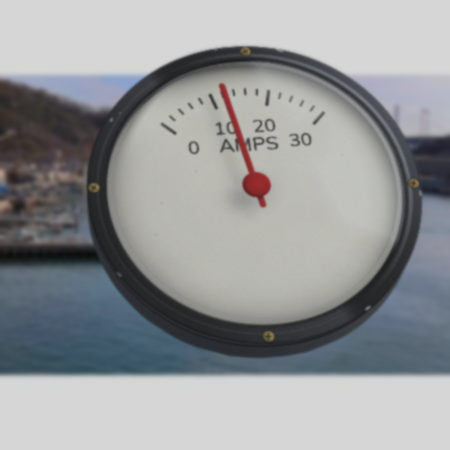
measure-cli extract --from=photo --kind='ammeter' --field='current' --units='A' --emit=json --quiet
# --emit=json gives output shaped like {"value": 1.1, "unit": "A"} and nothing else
{"value": 12, "unit": "A"}
